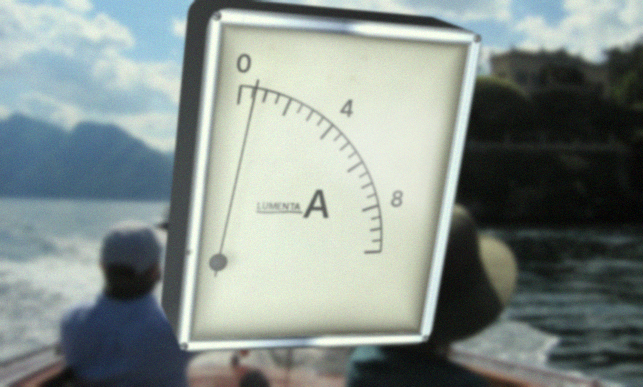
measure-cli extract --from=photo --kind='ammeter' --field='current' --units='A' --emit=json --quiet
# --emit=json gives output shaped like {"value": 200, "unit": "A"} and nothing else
{"value": 0.5, "unit": "A"}
